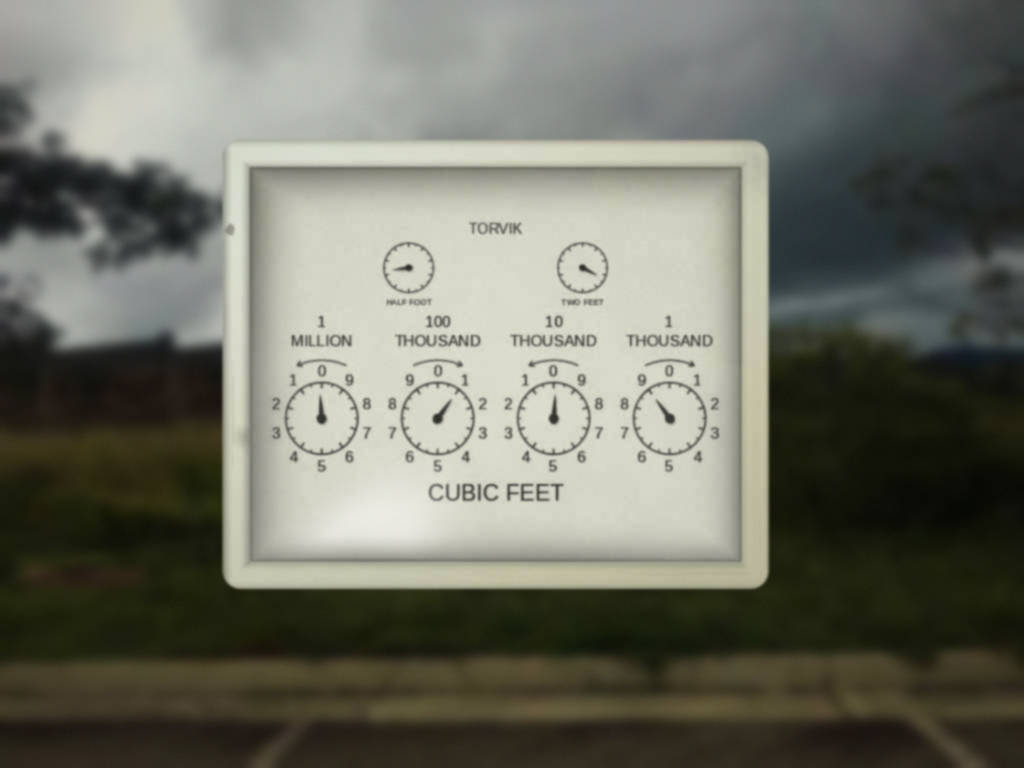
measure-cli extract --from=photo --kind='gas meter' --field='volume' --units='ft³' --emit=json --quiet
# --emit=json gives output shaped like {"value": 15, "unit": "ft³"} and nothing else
{"value": 9900, "unit": "ft³"}
